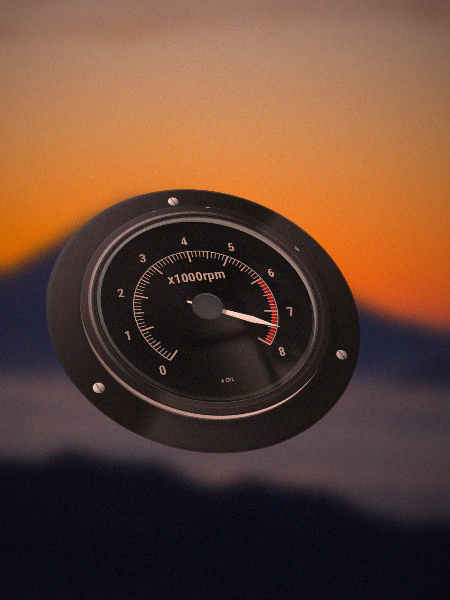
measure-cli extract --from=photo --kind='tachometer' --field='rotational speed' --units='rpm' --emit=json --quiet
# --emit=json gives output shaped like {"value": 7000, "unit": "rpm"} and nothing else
{"value": 7500, "unit": "rpm"}
